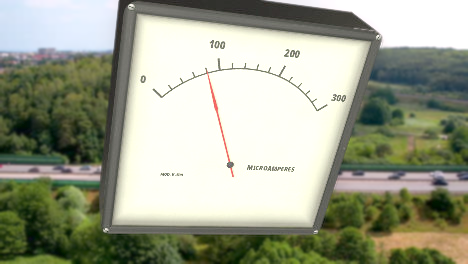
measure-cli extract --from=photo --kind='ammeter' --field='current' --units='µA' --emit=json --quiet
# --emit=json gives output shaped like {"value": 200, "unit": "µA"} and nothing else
{"value": 80, "unit": "µA"}
